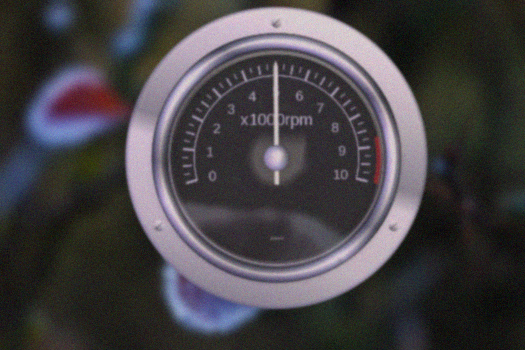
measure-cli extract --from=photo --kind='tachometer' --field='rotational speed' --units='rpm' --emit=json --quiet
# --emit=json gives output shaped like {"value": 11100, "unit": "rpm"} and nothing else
{"value": 5000, "unit": "rpm"}
